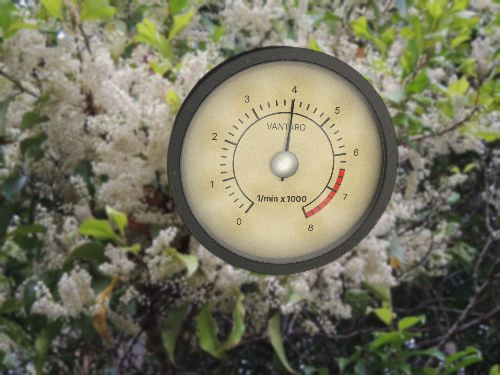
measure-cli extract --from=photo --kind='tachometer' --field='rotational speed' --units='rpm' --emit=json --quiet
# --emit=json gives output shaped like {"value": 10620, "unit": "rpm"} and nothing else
{"value": 4000, "unit": "rpm"}
